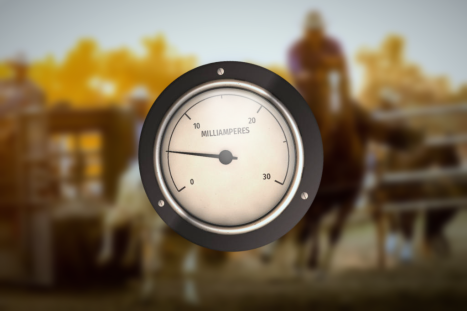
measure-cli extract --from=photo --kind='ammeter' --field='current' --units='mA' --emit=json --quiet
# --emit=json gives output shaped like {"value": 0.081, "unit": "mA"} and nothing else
{"value": 5, "unit": "mA"}
